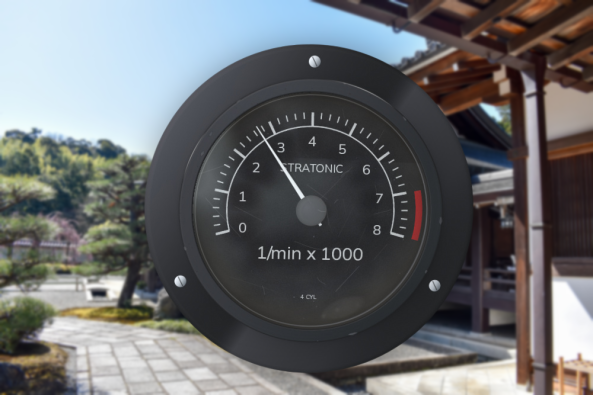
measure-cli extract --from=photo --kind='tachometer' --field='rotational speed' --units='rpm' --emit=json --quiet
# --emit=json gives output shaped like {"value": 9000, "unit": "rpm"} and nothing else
{"value": 2700, "unit": "rpm"}
